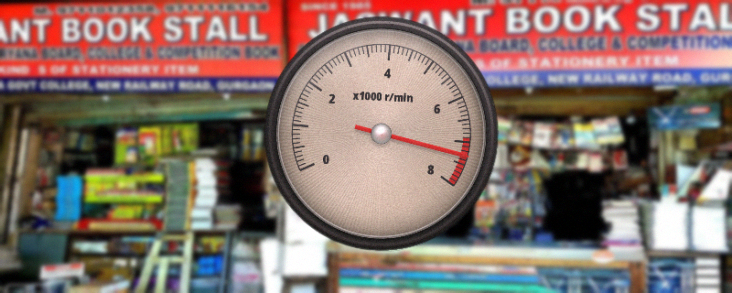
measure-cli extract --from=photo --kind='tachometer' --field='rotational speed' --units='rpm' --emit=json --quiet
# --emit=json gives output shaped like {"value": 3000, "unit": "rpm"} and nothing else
{"value": 7300, "unit": "rpm"}
